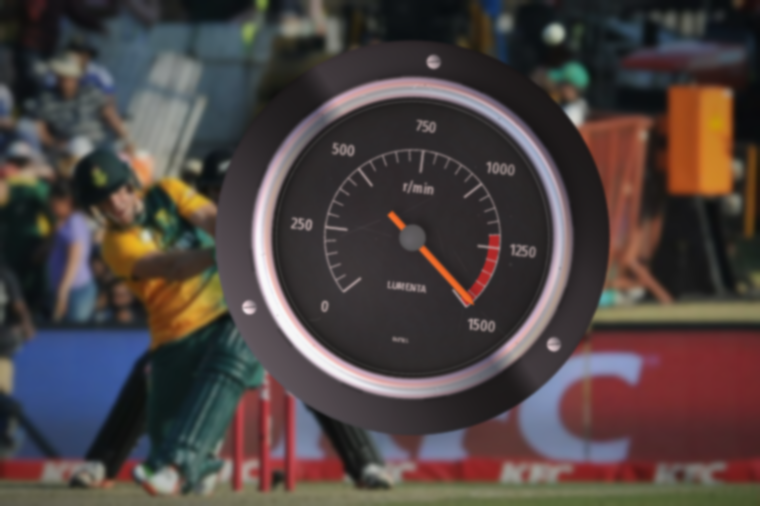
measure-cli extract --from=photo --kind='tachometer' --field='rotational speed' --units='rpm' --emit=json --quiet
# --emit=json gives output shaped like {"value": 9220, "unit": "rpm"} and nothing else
{"value": 1475, "unit": "rpm"}
